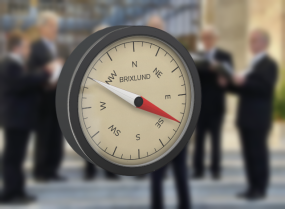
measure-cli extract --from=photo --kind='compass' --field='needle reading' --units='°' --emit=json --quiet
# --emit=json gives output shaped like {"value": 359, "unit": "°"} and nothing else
{"value": 120, "unit": "°"}
